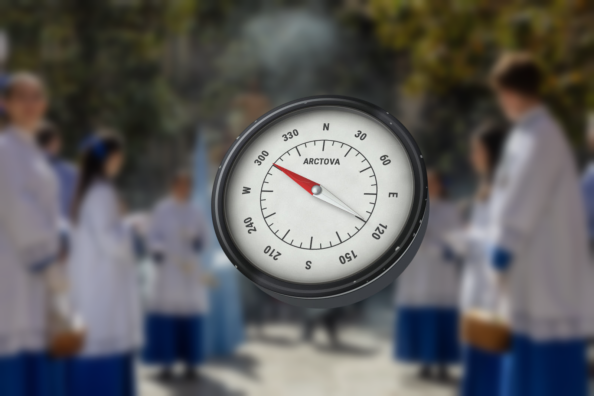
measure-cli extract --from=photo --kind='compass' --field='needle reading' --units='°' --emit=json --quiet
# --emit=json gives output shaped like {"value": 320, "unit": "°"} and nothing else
{"value": 300, "unit": "°"}
